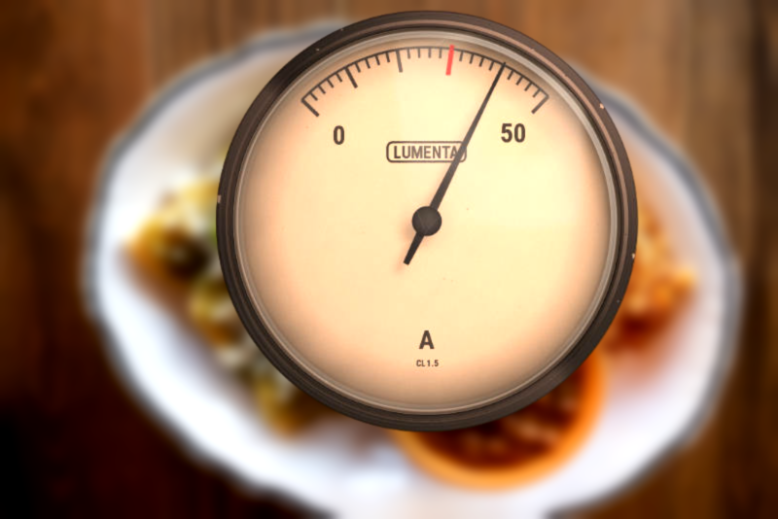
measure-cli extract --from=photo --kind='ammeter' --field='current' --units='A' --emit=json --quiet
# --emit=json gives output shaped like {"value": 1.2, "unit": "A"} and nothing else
{"value": 40, "unit": "A"}
